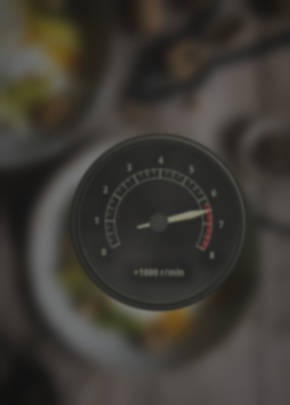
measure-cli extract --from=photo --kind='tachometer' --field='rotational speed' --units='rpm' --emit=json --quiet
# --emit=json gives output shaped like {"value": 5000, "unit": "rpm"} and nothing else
{"value": 6500, "unit": "rpm"}
